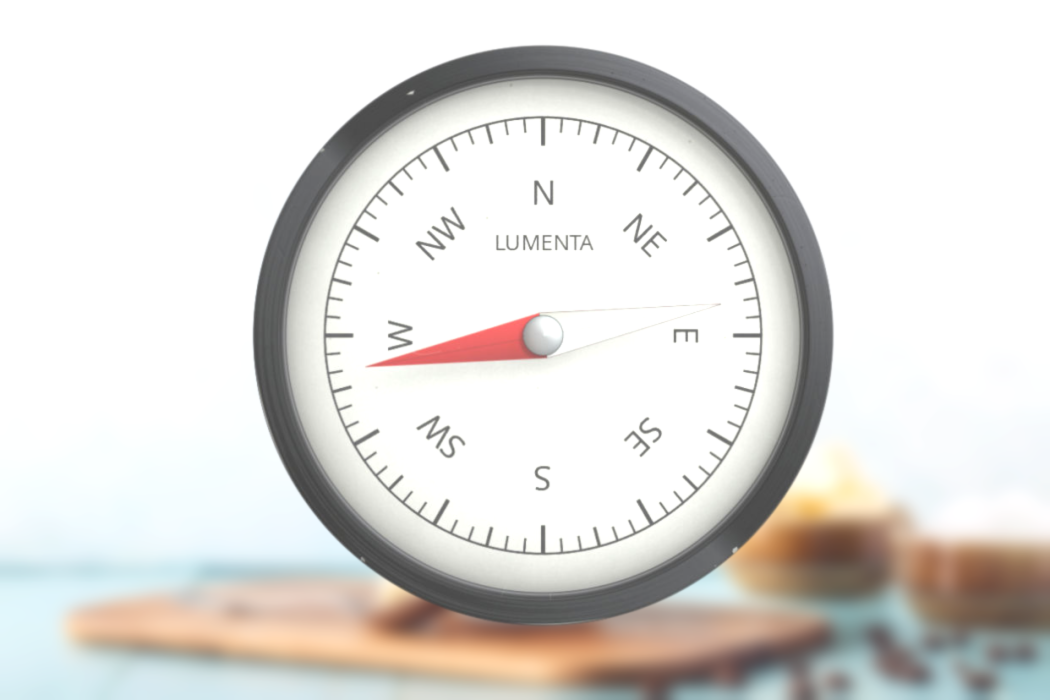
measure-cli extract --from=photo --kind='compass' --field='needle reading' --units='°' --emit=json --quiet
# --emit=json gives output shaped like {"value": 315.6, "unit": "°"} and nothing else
{"value": 260, "unit": "°"}
